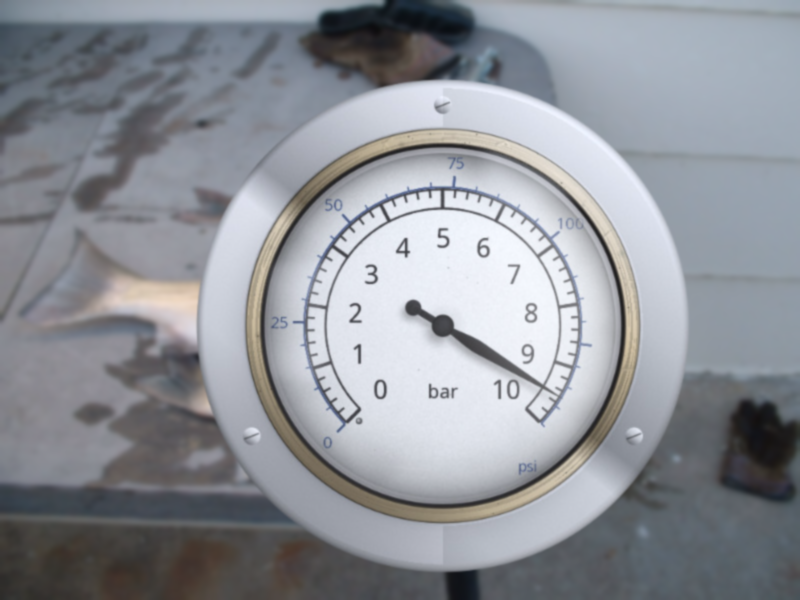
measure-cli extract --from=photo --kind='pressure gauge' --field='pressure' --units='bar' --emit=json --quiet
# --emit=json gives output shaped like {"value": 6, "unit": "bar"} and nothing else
{"value": 9.5, "unit": "bar"}
